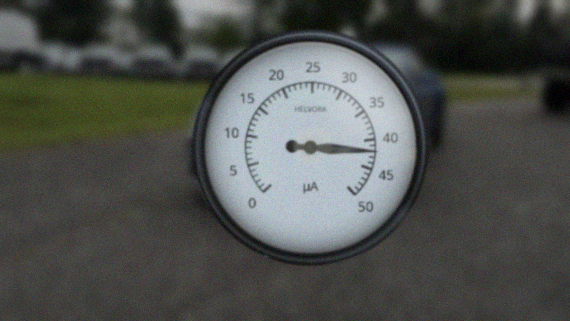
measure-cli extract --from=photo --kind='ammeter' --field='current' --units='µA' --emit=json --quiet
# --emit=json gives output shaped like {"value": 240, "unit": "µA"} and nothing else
{"value": 42, "unit": "µA"}
